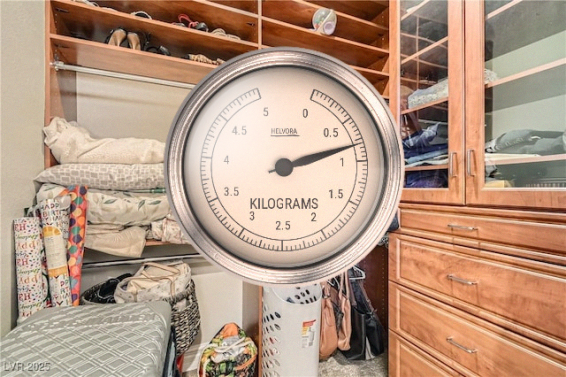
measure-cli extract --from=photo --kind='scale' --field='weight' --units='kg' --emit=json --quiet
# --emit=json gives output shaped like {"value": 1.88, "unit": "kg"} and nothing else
{"value": 0.8, "unit": "kg"}
